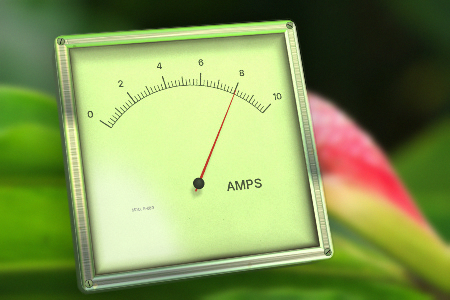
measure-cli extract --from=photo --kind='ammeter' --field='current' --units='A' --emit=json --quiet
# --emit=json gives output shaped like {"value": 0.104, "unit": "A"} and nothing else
{"value": 8, "unit": "A"}
